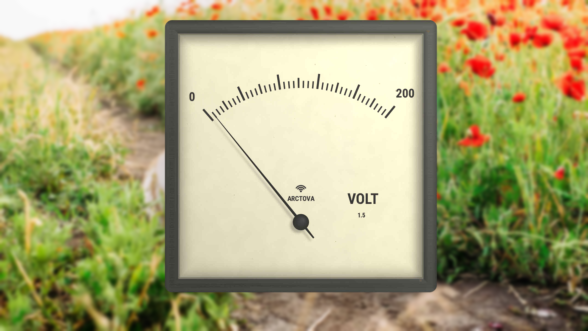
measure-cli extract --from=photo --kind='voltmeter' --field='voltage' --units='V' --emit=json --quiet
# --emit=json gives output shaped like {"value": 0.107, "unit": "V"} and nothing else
{"value": 5, "unit": "V"}
